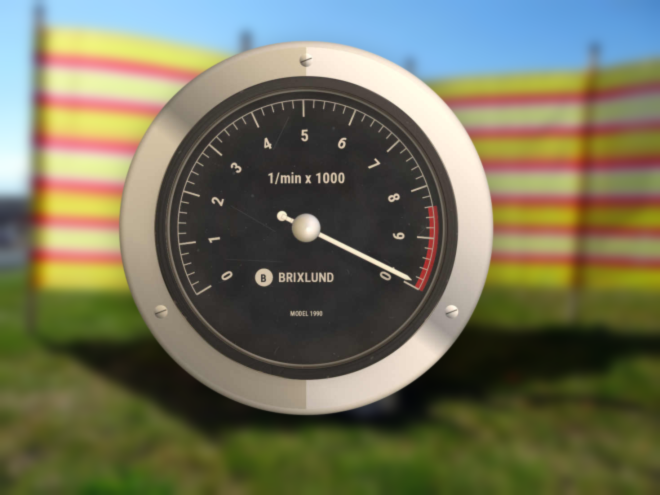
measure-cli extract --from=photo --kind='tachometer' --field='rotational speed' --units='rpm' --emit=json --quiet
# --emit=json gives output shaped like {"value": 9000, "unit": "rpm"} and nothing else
{"value": 9900, "unit": "rpm"}
